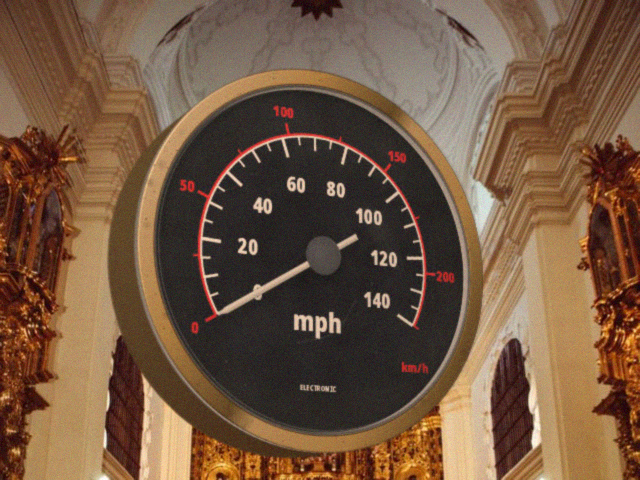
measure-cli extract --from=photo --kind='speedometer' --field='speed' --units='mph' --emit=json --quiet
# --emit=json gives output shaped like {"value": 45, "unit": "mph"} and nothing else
{"value": 0, "unit": "mph"}
